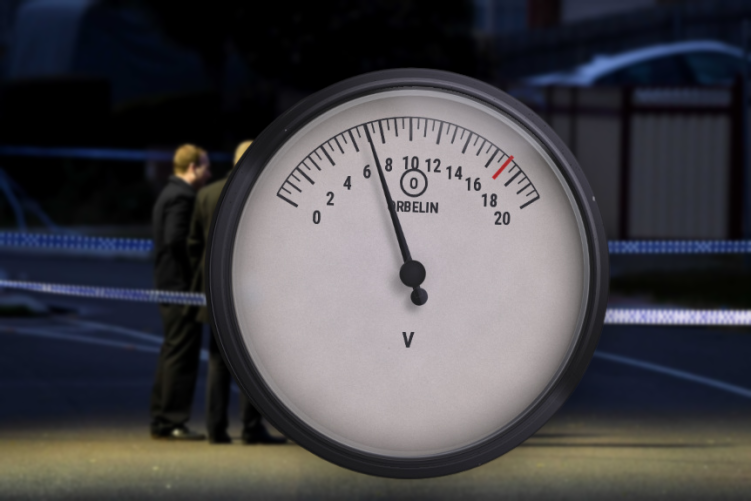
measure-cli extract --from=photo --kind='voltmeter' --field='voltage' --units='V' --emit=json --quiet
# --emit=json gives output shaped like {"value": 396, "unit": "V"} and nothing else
{"value": 7, "unit": "V"}
